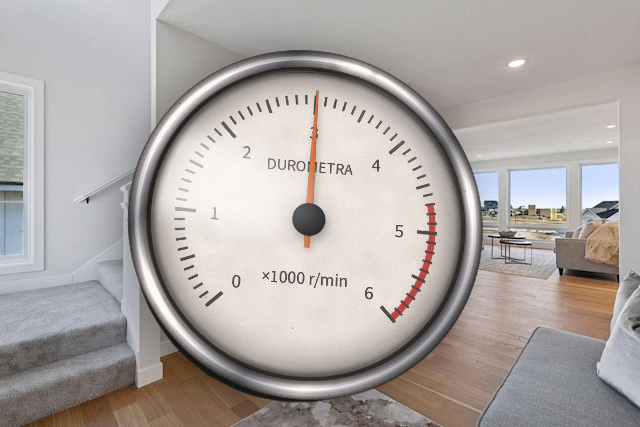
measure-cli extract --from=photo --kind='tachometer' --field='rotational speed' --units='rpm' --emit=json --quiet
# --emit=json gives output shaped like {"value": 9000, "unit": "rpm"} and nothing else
{"value": 3000, "unit": "rpm"}
